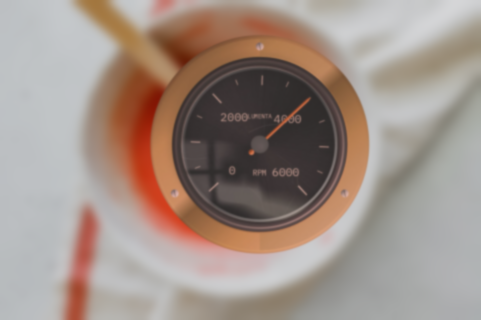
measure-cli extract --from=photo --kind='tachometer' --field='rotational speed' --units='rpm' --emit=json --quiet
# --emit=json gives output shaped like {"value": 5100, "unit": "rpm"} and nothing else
{"value": 4000, "unit": "rpm"}
